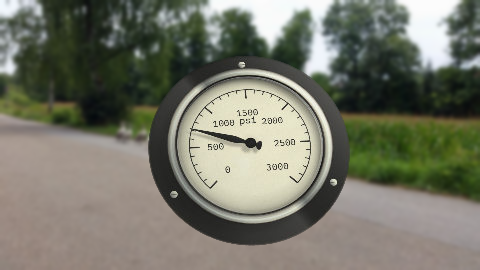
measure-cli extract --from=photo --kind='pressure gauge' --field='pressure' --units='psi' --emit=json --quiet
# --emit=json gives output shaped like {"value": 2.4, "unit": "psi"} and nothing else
{"value": 700, "unit": "psi"}
